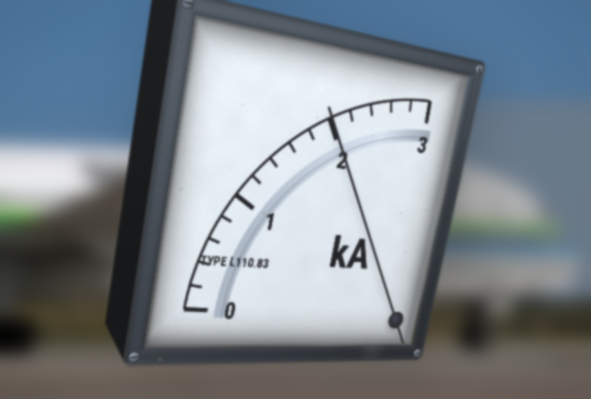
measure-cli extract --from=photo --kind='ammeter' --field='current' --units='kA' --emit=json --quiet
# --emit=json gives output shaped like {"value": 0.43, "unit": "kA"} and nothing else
{"value": 2, "unit": "kA"}
